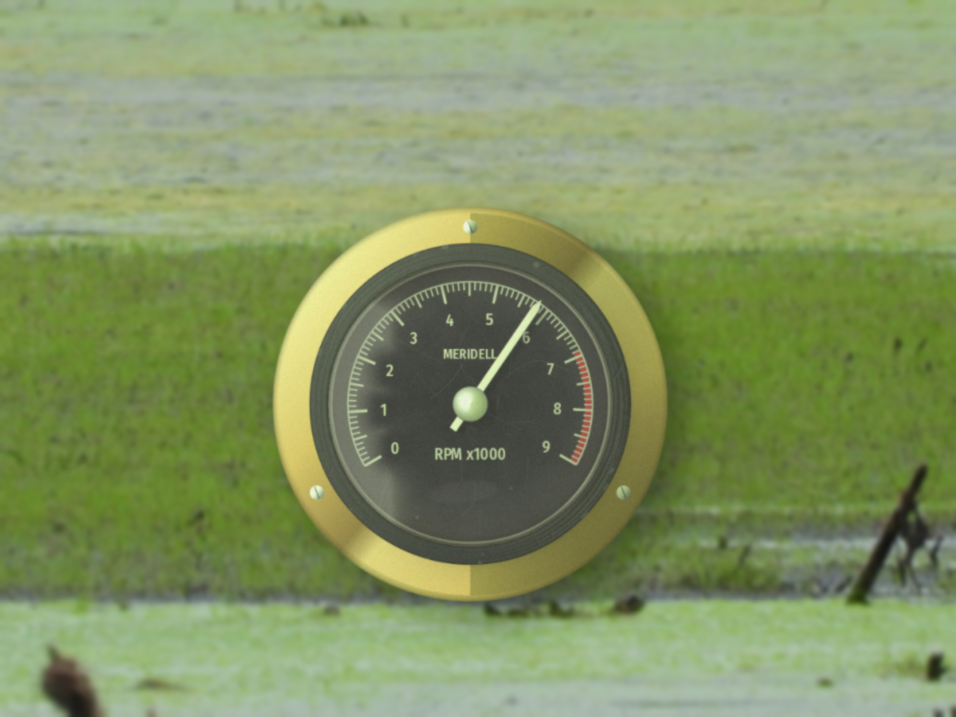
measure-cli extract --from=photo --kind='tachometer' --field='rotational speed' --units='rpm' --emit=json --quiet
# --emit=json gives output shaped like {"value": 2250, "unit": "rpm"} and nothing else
{"value": 5800, "unit": "rpm"}
